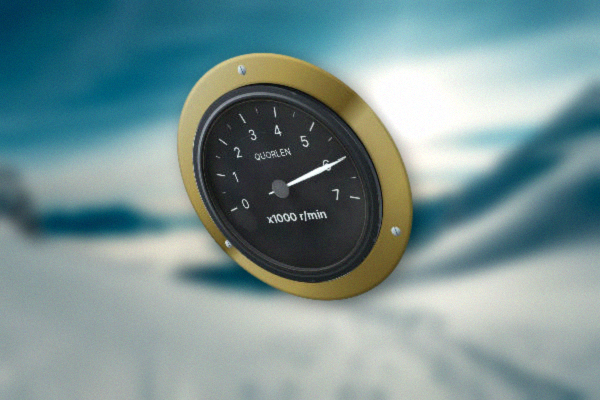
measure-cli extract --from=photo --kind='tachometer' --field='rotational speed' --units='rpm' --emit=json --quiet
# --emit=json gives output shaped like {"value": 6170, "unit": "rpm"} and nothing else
{"value": 6000, "unit": "rpm"}
